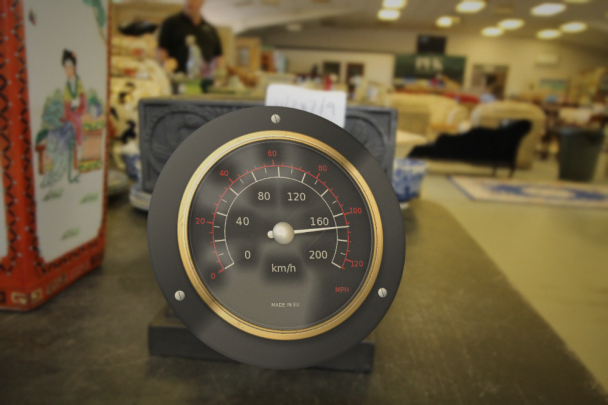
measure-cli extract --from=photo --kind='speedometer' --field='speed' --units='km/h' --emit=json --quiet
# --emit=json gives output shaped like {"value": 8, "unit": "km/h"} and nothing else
{"value": 170, "unit": "km/h"}
